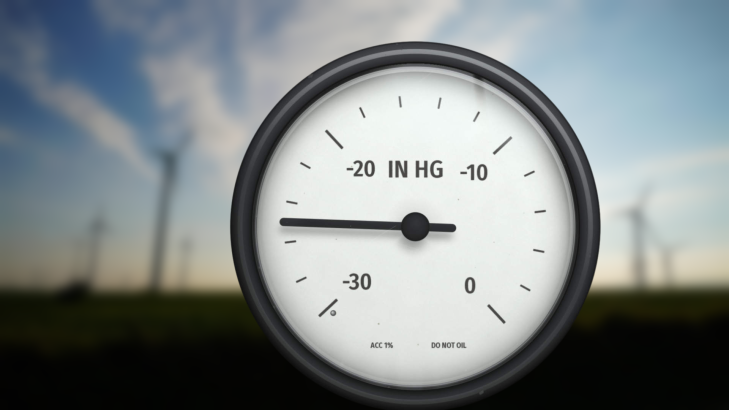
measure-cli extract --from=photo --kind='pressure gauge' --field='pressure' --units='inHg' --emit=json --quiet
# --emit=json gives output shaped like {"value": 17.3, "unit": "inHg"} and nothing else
{"value": -25, "unit": "inHg"}
